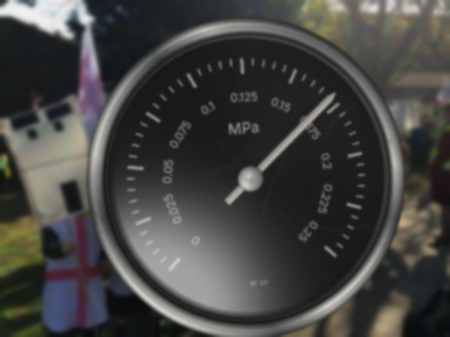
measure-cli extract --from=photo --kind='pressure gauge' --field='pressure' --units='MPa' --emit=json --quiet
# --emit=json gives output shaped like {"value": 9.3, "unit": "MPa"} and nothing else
{"value": 0.17, "unit": "MPa"}
